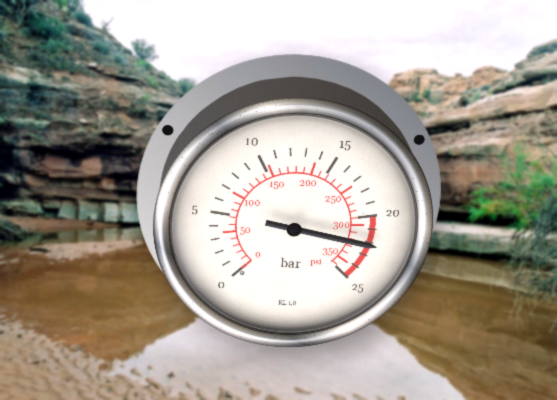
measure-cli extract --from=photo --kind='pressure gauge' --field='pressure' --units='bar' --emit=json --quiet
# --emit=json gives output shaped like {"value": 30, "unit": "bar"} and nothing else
{"value": 22, "unit": "bar"}
